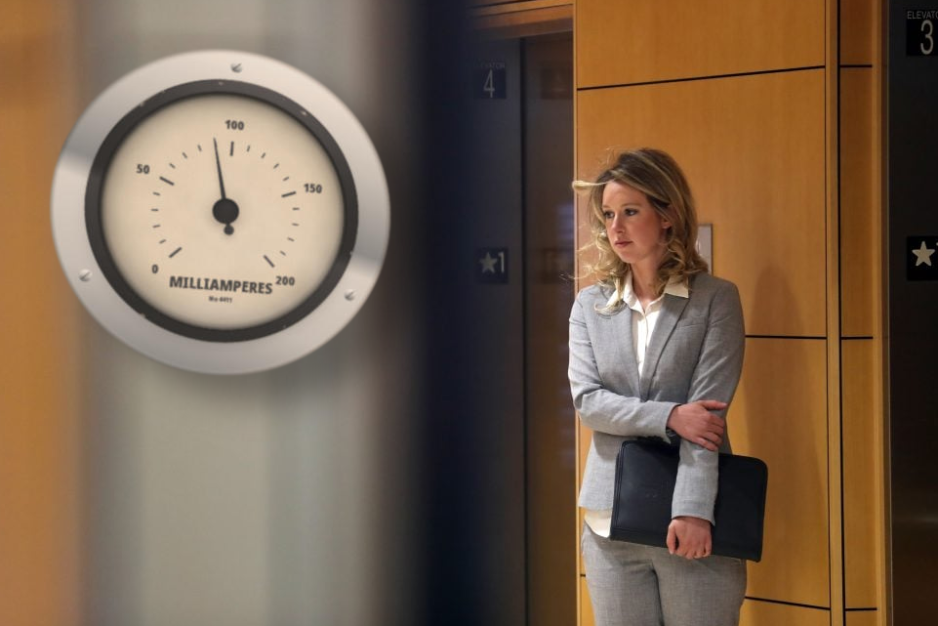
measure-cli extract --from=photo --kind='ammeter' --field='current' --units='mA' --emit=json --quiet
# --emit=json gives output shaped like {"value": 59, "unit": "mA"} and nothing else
{"value": 90, "unit": "mA"}
